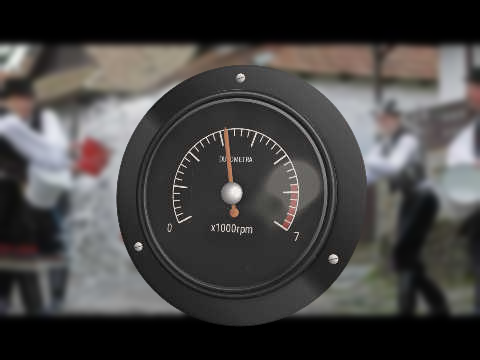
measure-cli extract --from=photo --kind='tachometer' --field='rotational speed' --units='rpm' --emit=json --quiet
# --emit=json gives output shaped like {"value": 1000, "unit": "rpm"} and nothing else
{"value": 3200, "unit": "rpm"}
